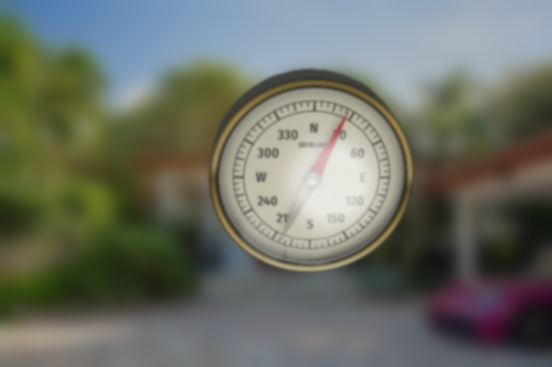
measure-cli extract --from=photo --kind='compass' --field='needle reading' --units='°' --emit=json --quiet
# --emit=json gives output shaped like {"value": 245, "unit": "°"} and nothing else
{"value": 25, "unit": "°"}
